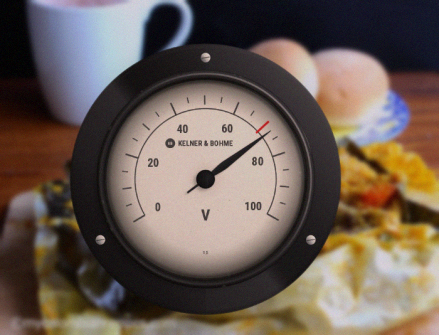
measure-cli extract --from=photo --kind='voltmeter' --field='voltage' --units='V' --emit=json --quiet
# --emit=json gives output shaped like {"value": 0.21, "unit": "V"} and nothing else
{"value": 72.5, "unit": "V"}
